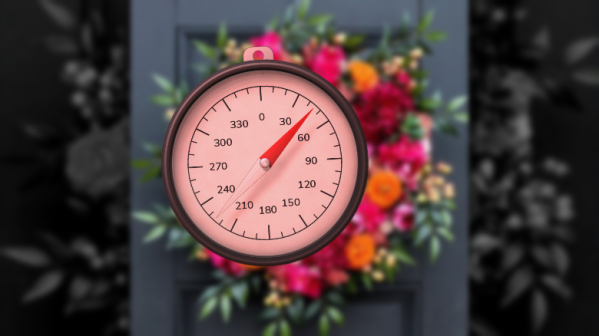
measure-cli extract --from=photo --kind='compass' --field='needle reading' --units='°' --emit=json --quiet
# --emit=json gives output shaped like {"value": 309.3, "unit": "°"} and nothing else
{"value": 45, "unit": "°"}
